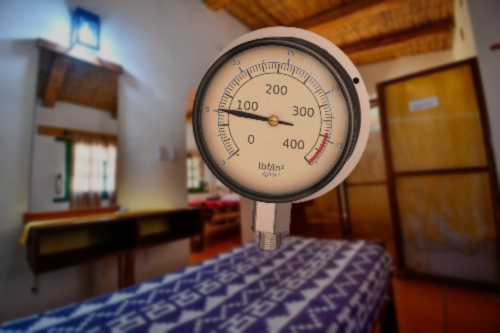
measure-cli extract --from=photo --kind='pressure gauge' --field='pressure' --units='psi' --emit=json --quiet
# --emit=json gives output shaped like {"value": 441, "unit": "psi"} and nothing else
{"value": 75, "unit": "psi"}
